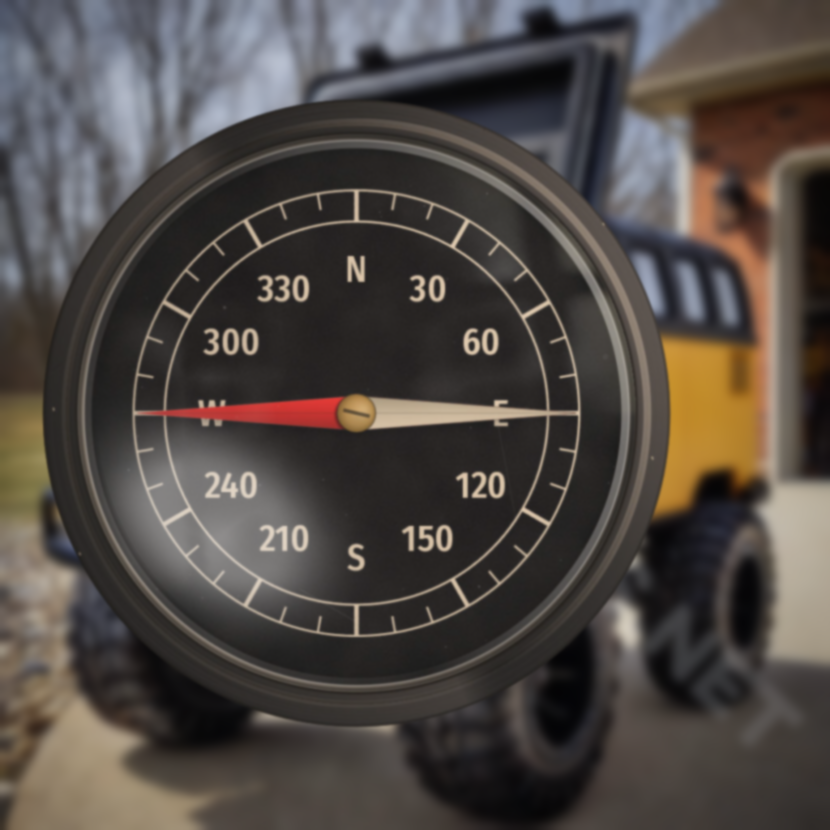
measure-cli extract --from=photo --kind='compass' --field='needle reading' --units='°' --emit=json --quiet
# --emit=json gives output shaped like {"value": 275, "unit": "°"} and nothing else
{"value": 270, "unit": "°"}
